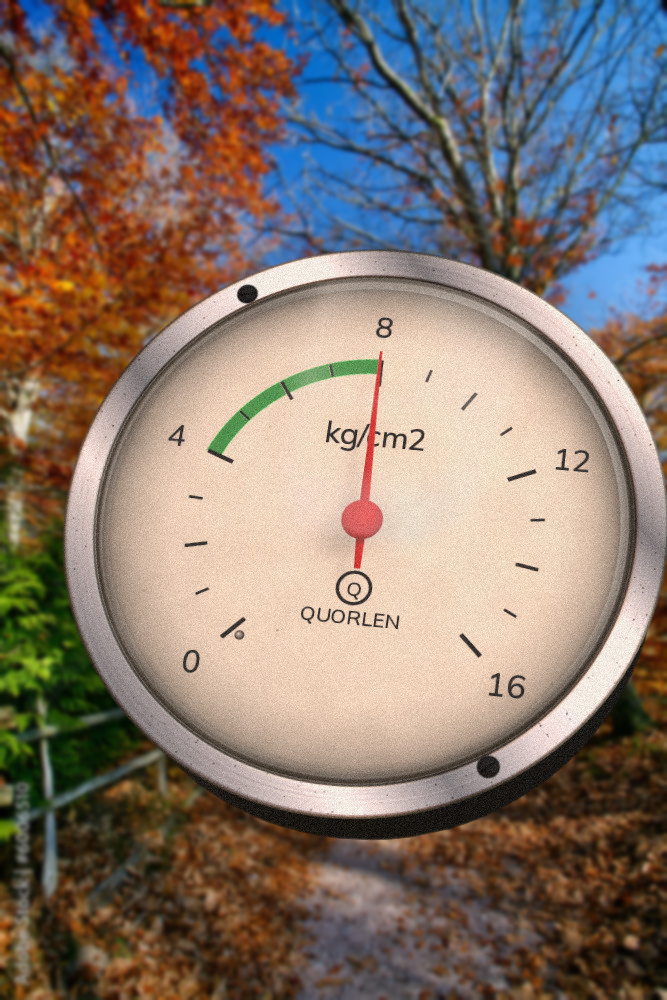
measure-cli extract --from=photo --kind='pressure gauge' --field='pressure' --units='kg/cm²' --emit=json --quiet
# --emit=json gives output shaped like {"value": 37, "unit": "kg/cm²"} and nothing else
{"value": 8, "unit": "kg/cm²"}
